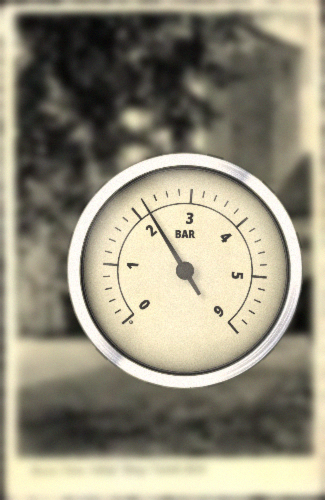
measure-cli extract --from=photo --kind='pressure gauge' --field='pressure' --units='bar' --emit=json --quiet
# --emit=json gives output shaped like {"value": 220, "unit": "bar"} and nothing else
{"value": 2.2, "unit": "bar"}
